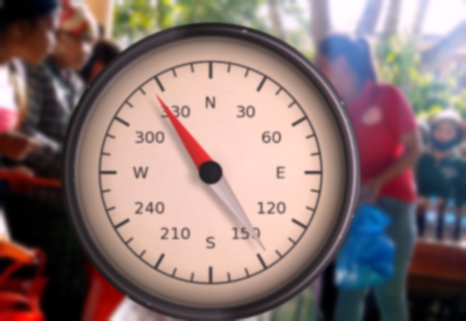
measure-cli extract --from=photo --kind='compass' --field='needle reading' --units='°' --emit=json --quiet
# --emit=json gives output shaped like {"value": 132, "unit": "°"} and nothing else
{"value": 325, "unit": "°"}
